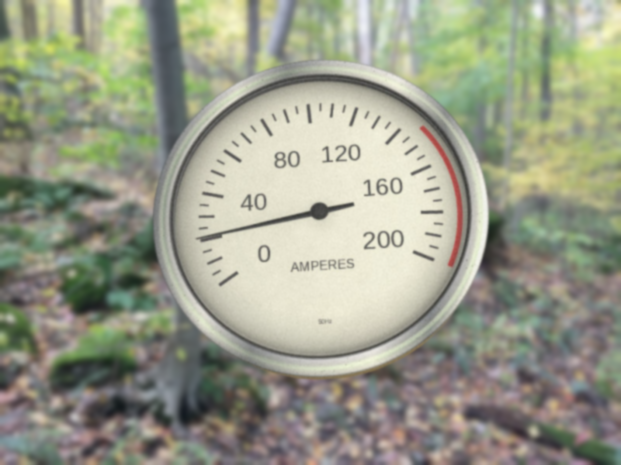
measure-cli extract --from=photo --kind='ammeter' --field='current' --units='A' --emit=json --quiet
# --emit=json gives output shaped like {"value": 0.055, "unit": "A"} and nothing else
{"value": 20, "unit": "A"}
